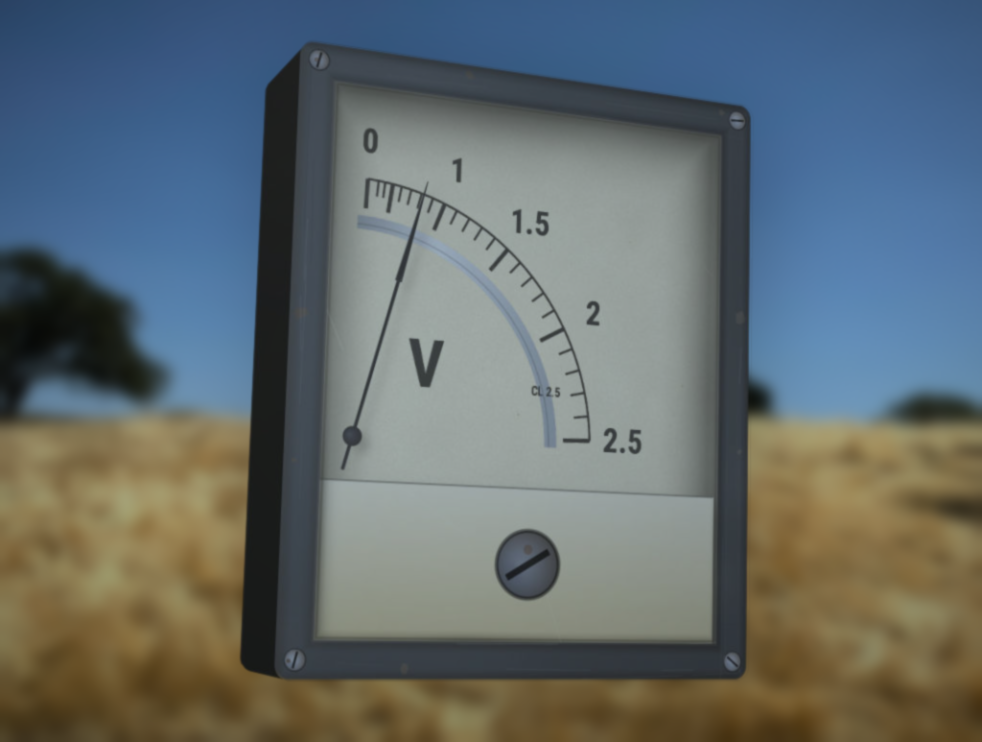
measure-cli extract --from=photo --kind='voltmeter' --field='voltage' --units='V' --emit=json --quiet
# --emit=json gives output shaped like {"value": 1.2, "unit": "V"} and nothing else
{"value": 0.8, "unit": "V"}
